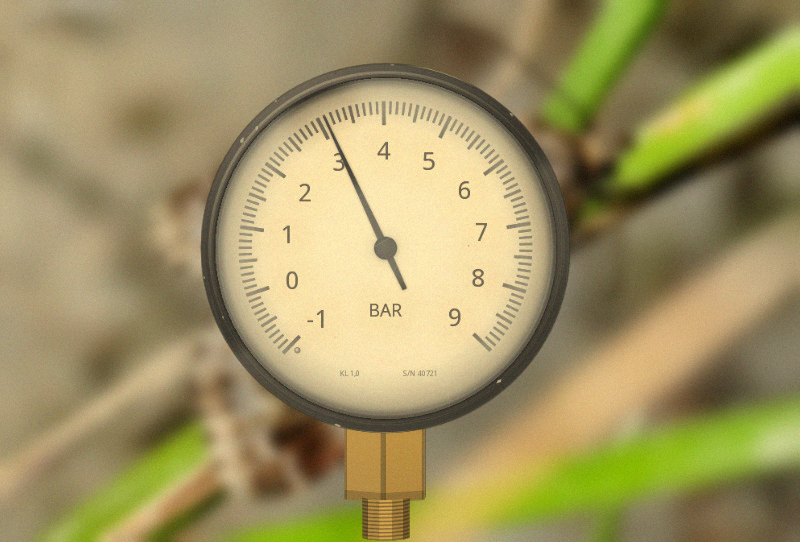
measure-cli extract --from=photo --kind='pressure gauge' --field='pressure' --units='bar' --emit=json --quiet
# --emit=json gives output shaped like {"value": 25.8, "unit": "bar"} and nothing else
{"value": 3.1, "unit": "bar"}
